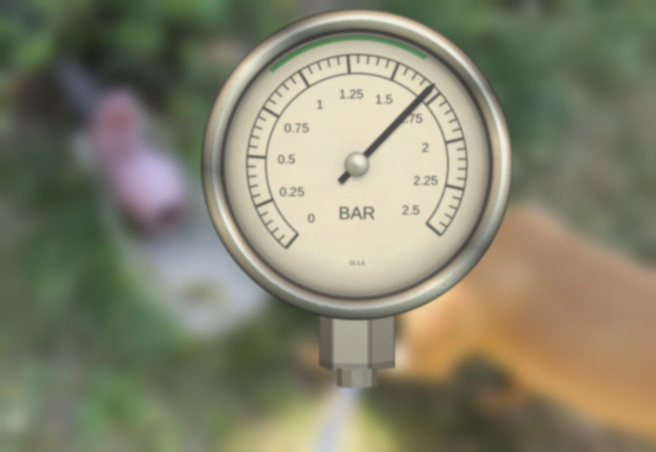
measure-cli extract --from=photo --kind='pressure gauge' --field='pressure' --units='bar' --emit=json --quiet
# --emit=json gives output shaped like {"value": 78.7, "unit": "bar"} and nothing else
{"value": 1.7, "unit": "bar"}
